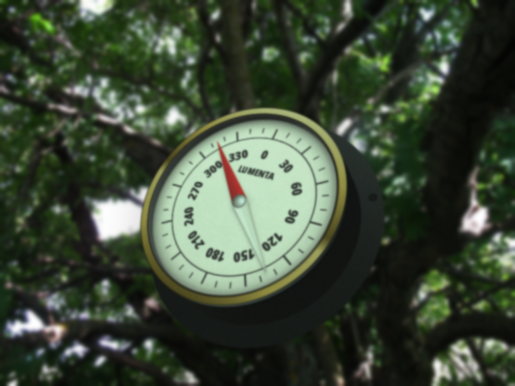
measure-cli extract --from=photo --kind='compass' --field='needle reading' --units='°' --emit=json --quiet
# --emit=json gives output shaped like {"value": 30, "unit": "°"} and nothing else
{"value": 315, "unit": "°"}
